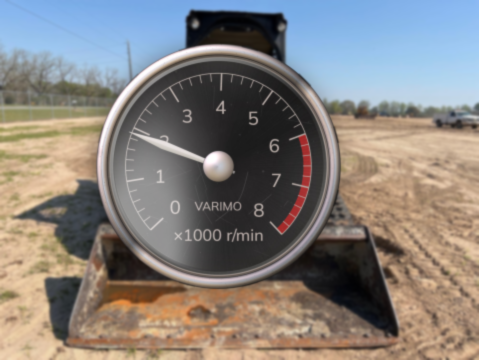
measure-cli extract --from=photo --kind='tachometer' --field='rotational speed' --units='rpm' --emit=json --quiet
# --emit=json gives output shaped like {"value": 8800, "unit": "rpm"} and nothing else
{"value": 1900, "unit": "rpm"}
